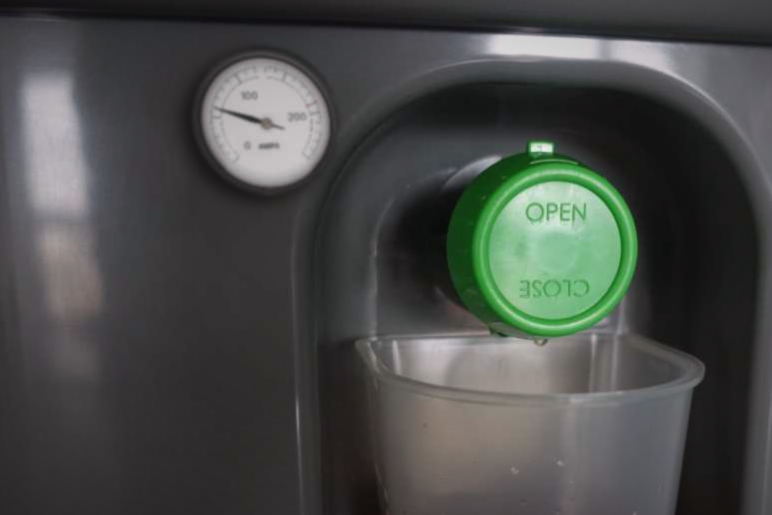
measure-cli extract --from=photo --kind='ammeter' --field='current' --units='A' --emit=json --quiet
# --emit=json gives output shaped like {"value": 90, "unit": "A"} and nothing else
{"value": 60, "unit": "A"}
